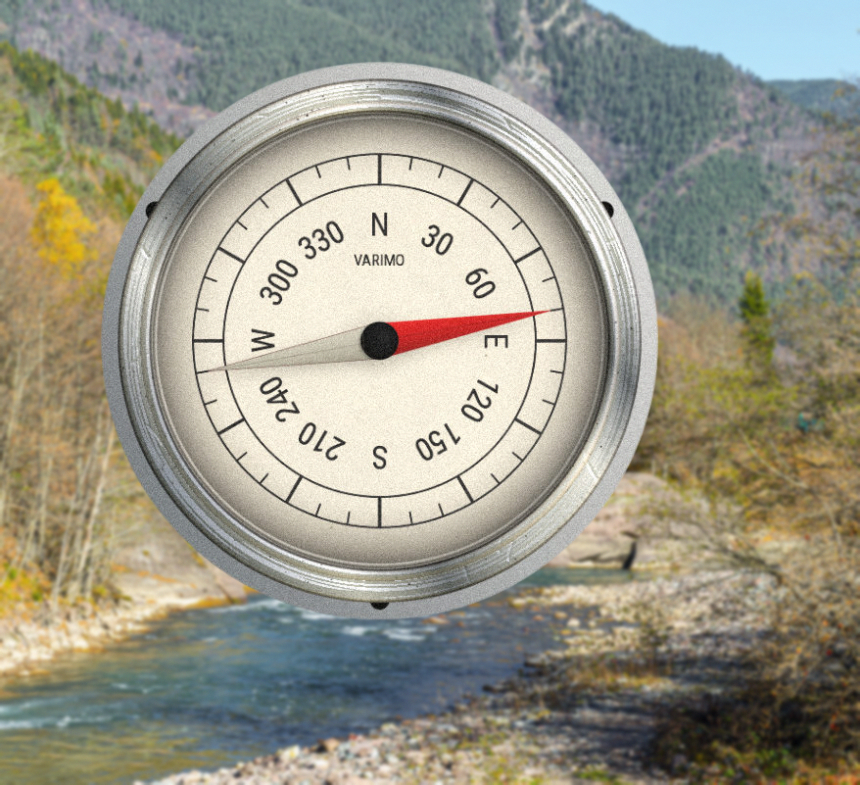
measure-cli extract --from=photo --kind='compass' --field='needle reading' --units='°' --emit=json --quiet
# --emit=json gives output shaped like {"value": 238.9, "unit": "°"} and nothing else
{"value": 80, "unit": "°"}
